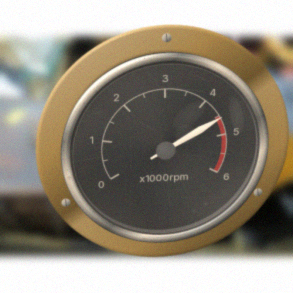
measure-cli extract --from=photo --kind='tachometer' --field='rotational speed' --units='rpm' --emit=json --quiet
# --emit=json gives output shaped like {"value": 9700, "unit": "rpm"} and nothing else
{"value": 4500, "unit": "rpm"}
